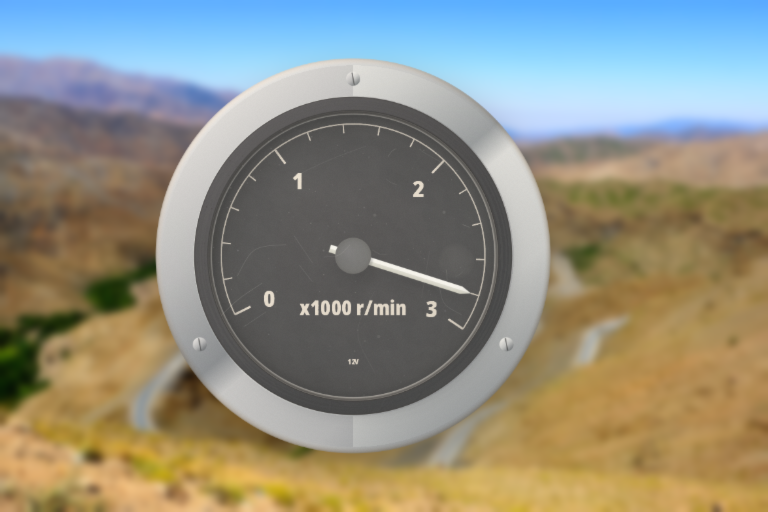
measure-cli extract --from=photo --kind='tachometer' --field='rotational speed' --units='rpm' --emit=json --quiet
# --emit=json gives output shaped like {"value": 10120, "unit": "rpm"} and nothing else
{"value": 2800, "unit": "rpm"}
